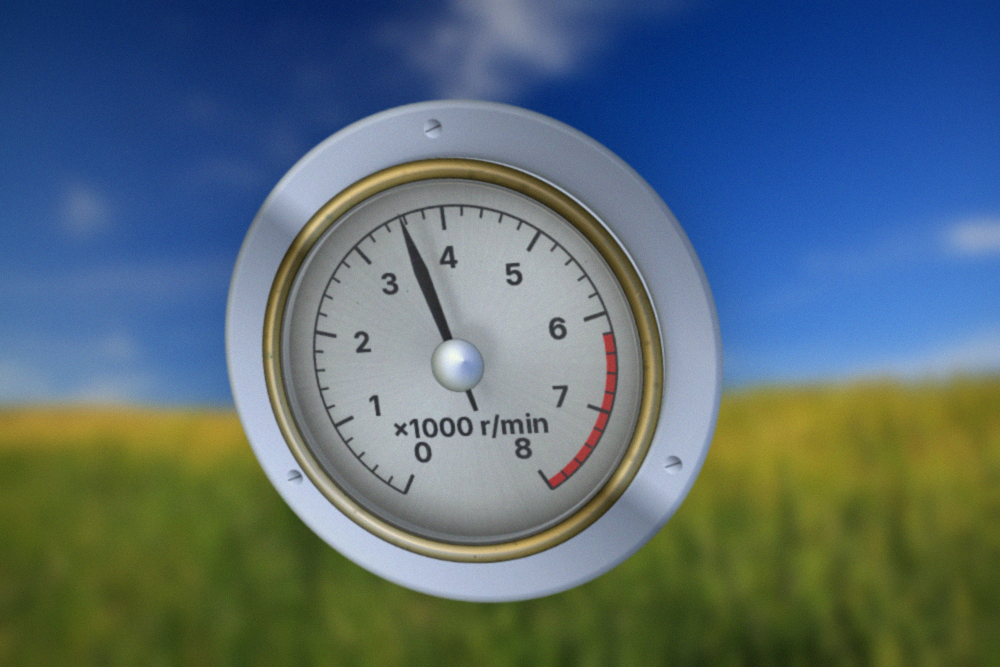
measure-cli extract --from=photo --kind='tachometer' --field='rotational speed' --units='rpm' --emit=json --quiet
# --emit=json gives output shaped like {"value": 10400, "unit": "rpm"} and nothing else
{"value": 3600, "unit": "rpm"}
